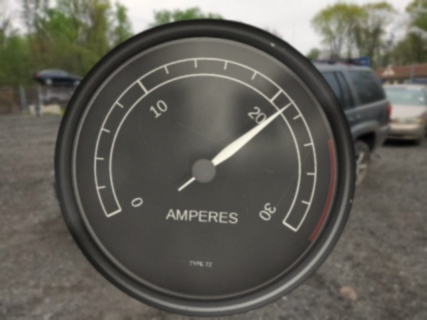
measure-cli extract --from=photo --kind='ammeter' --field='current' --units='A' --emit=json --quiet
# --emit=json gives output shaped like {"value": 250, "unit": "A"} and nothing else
{"value": 21, "unit": "A"}
